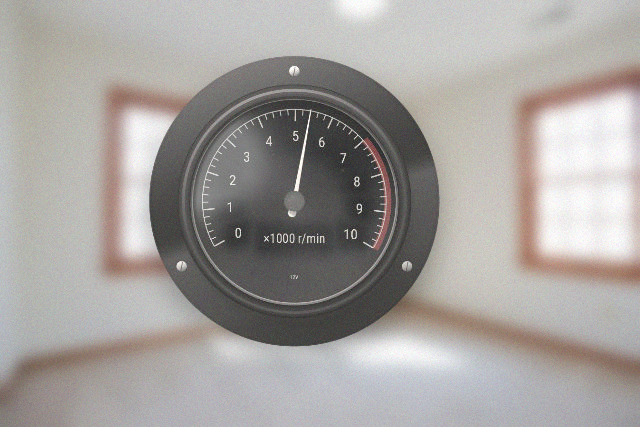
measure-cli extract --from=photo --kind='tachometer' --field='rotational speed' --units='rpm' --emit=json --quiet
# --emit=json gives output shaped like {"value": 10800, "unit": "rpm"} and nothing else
{"value": 5400, "unit": "rpm"}
